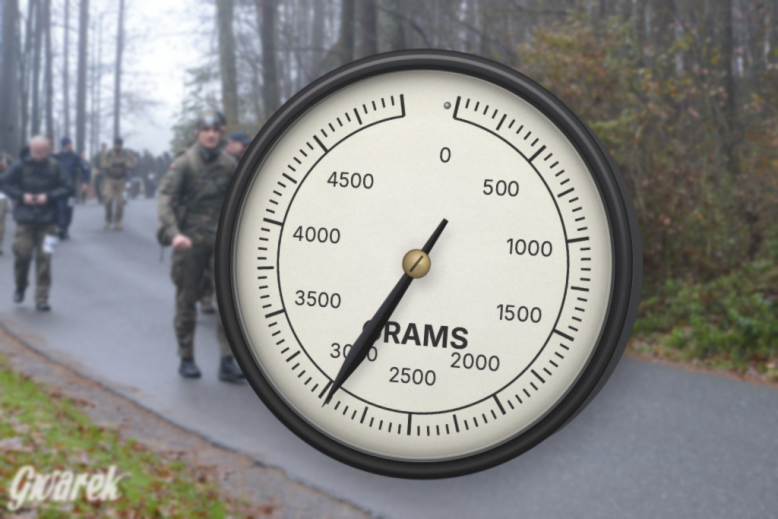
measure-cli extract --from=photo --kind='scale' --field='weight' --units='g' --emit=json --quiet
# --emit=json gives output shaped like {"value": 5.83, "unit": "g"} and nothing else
{"value": 2950, "unit": "g"}
